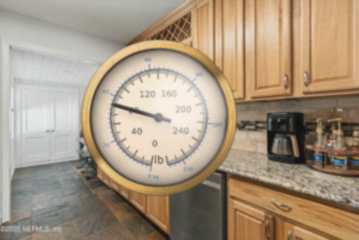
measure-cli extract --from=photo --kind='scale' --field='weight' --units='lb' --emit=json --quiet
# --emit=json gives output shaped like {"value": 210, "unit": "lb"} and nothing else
{"value": 80, "unit": "lb"}
